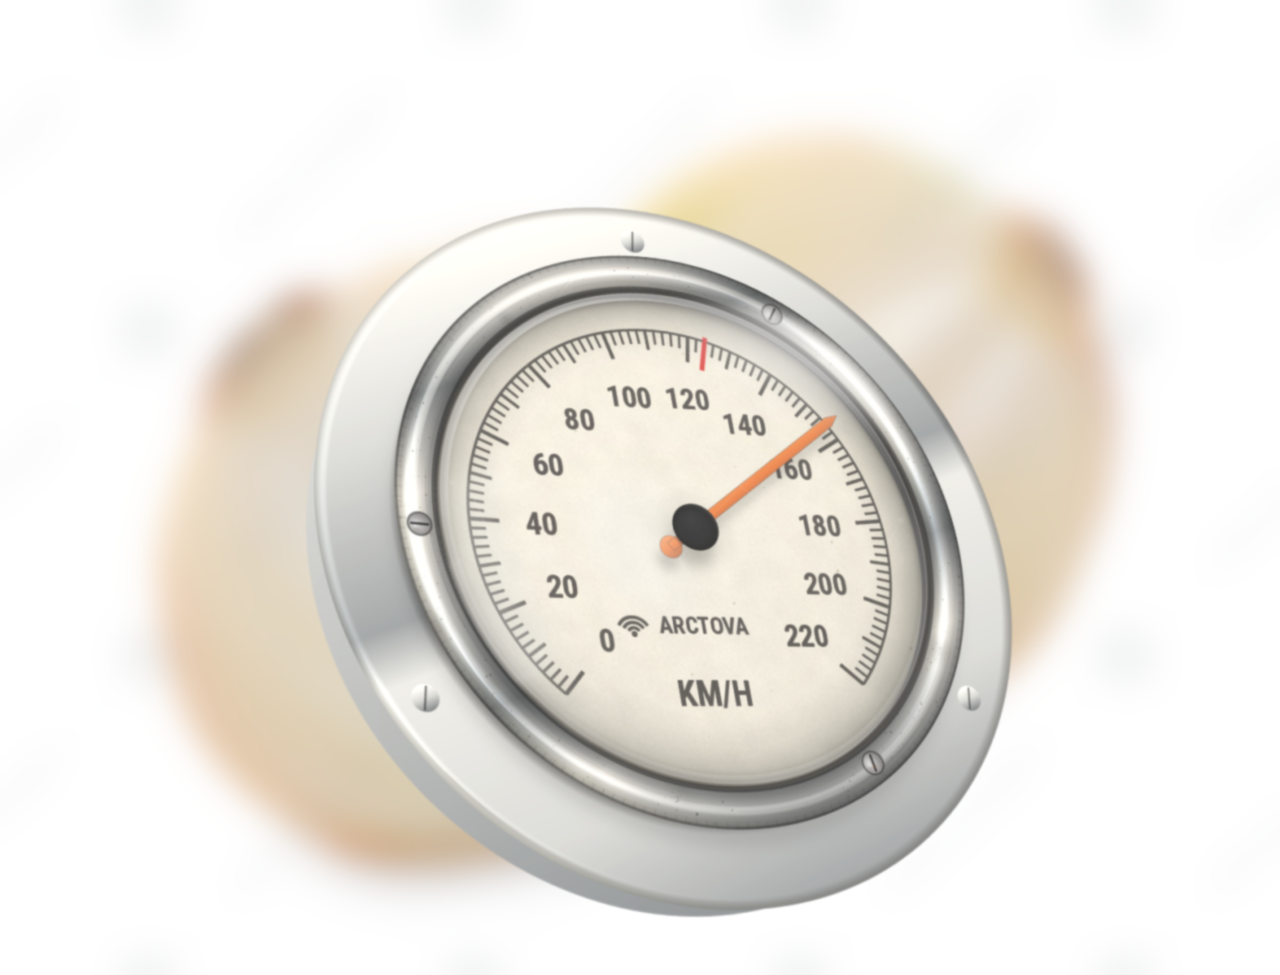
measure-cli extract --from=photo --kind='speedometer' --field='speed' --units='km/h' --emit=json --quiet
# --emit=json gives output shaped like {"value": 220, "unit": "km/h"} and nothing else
{"value": 156, "unit": "km/h"}
